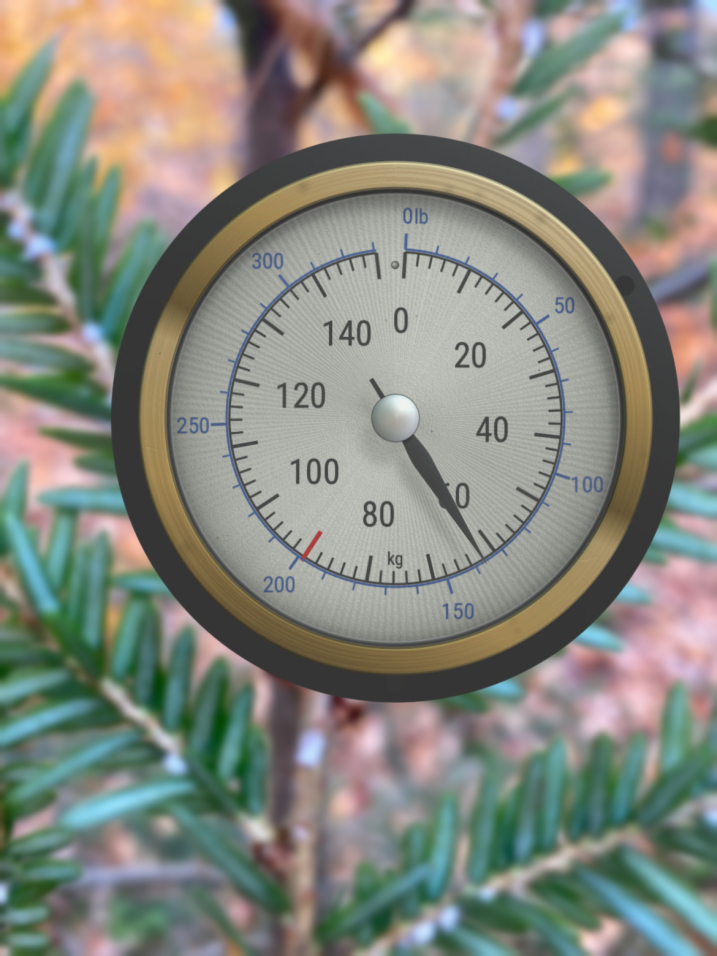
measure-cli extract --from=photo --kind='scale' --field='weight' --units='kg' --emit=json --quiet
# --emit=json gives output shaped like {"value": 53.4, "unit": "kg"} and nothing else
{"value": 62, "unit": "kg"}
